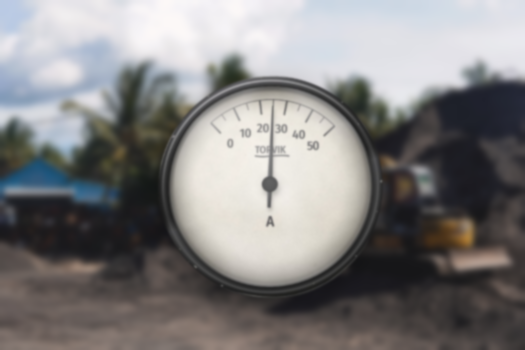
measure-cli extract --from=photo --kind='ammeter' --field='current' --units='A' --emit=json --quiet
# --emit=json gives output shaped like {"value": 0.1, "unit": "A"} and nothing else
{"value": 25, "unit": "A"}
